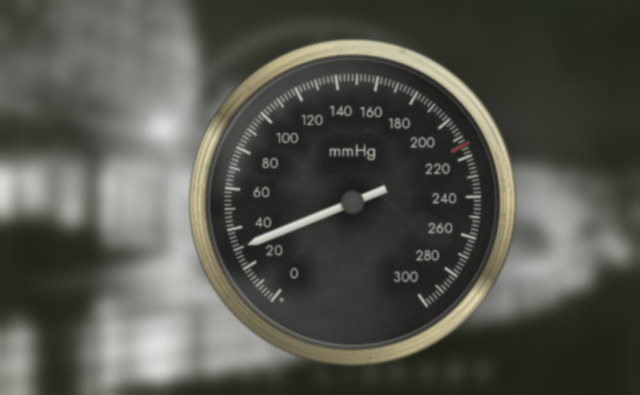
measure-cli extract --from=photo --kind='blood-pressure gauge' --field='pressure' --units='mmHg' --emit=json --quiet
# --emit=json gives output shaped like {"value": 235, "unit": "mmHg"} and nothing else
{"value": 30, "unit": "mmHg"}
